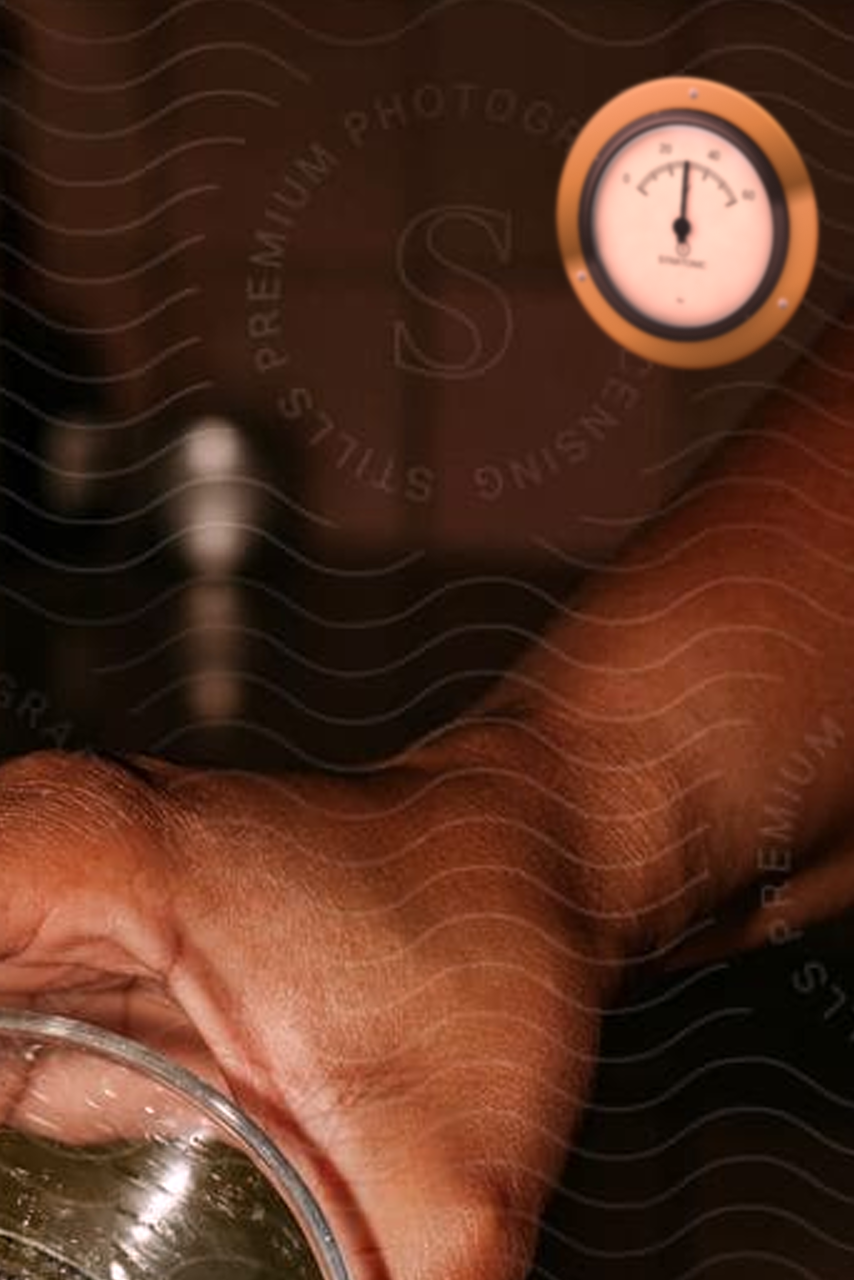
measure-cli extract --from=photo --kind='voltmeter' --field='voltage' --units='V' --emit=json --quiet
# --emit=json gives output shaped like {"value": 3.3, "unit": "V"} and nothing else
{"value": 30, "unit": "V"}
